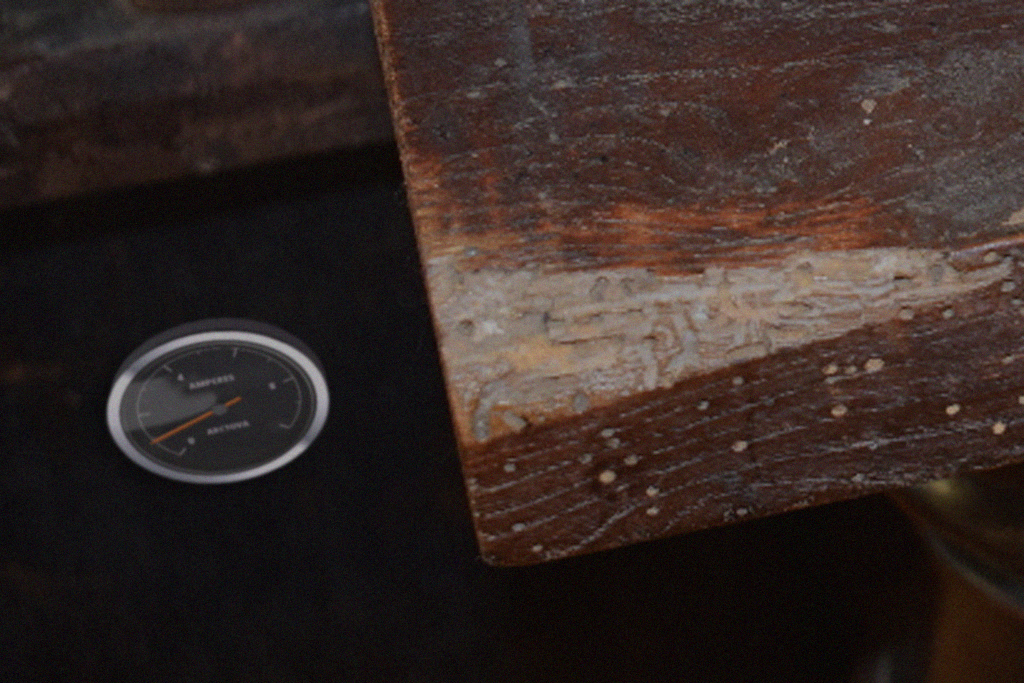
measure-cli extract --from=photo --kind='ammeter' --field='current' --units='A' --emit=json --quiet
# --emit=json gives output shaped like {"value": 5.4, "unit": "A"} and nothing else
{"value": 1, "unit": "A"}
